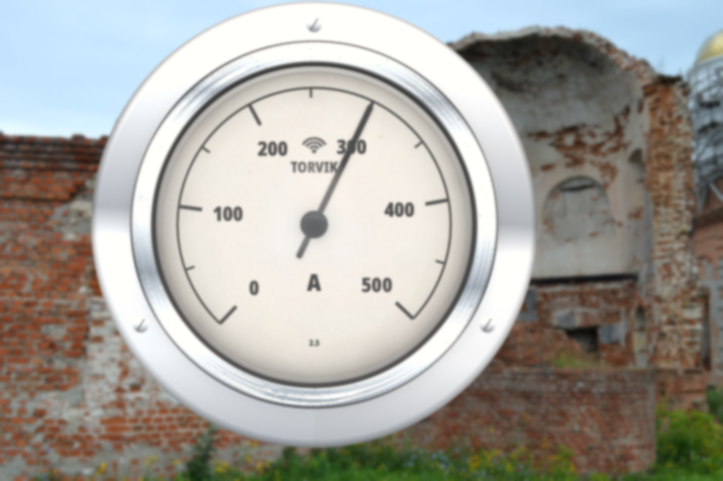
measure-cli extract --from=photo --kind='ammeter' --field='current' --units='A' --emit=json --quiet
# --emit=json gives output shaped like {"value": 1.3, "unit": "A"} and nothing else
{"value": 300, "unit": "A"}
